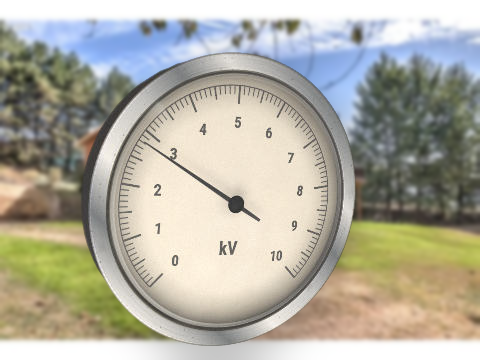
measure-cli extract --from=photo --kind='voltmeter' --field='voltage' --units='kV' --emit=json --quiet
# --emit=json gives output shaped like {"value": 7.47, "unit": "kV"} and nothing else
{"value": 2.8, "unit": "kV"}
